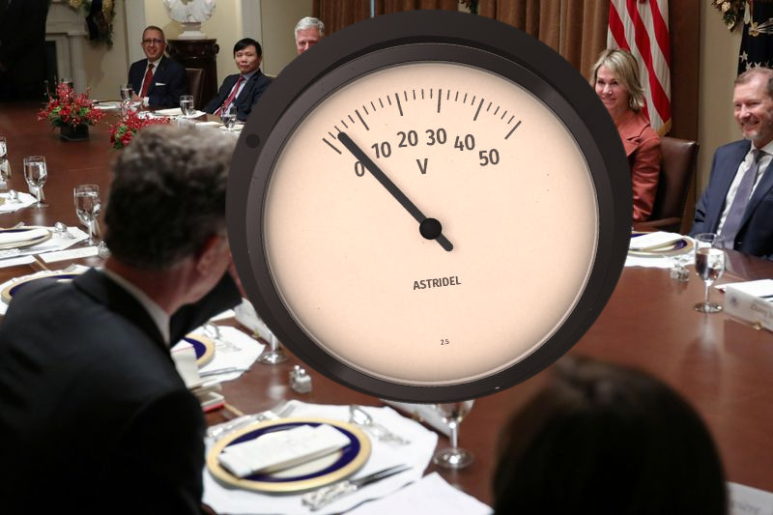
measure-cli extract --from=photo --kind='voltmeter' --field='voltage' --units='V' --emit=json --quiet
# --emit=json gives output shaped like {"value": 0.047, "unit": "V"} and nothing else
{"value": 4, "unit": "V"}
